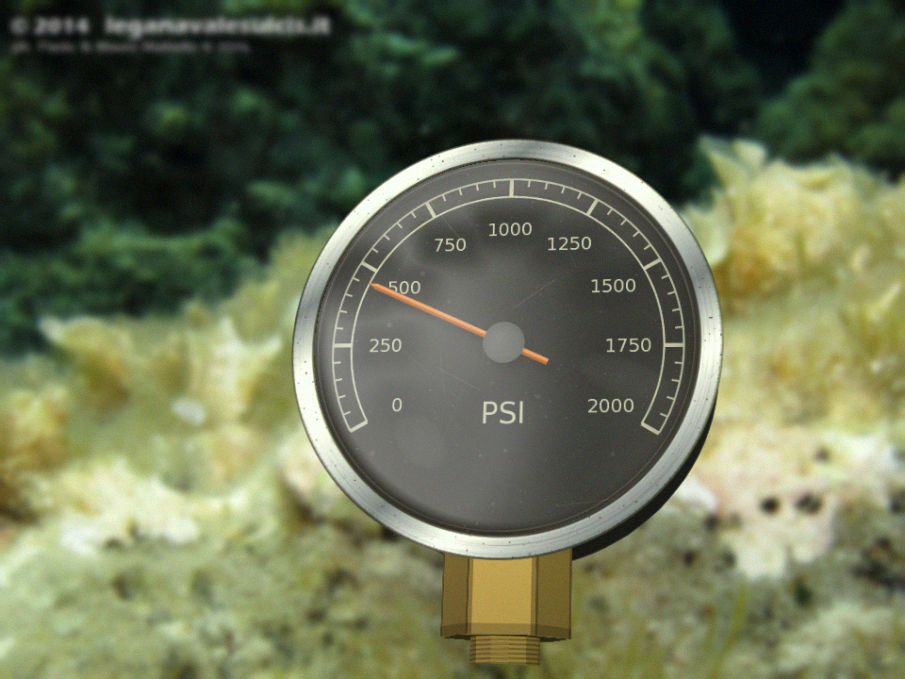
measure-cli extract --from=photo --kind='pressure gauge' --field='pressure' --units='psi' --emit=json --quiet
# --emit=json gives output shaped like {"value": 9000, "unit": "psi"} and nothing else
{"value": 450, "unit": "psi"}
